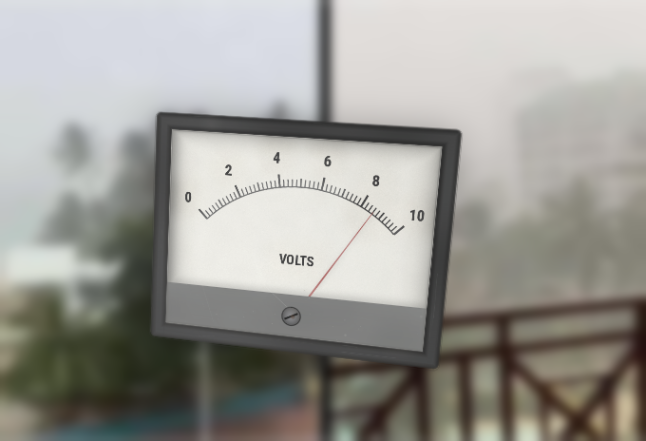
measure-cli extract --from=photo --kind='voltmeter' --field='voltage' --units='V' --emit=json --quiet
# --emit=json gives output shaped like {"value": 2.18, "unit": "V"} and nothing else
{"value": 8.6, "unit": "V"}
